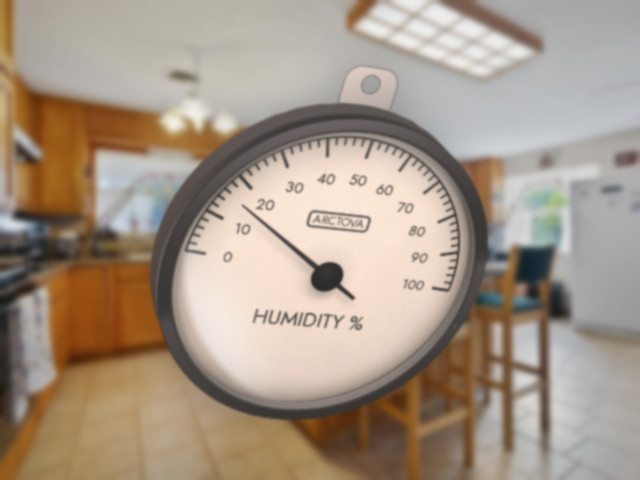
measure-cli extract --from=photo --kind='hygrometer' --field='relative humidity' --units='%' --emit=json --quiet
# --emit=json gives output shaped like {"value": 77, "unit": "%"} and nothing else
{"value": 16, "unit": "%"}
